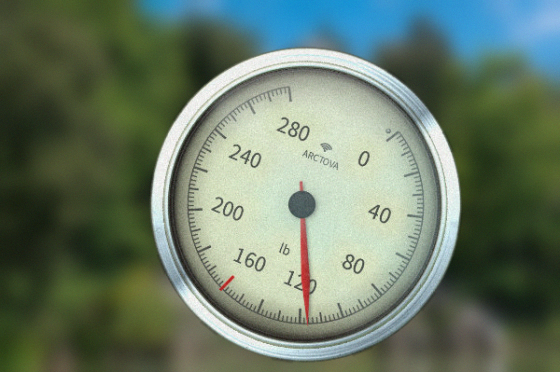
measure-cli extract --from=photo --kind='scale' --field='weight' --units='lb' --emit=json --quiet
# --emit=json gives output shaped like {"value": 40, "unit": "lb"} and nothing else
{"value": 116, "unit": "lb"}
